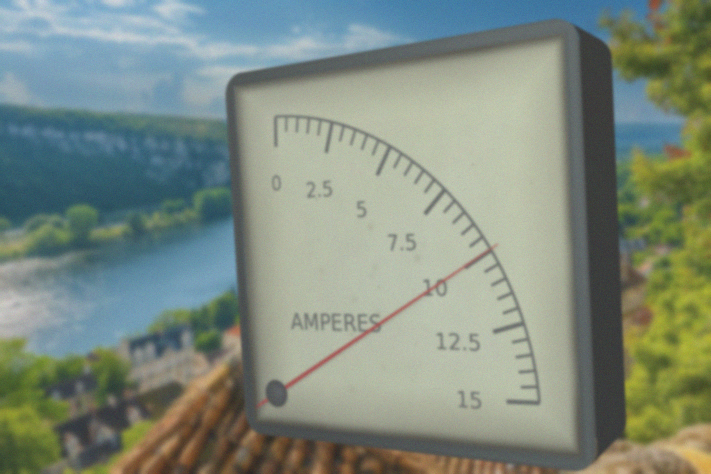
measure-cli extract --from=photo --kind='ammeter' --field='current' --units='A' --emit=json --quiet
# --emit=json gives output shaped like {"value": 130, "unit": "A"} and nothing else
{"value": 10, "unit": "A"}
